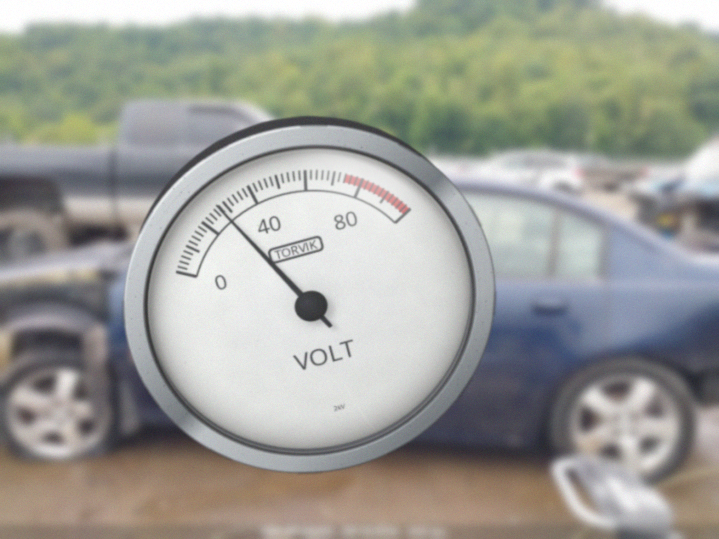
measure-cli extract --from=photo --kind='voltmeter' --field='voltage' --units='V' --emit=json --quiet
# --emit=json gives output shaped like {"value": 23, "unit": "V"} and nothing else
{"value": 28, "unit": "V"}
